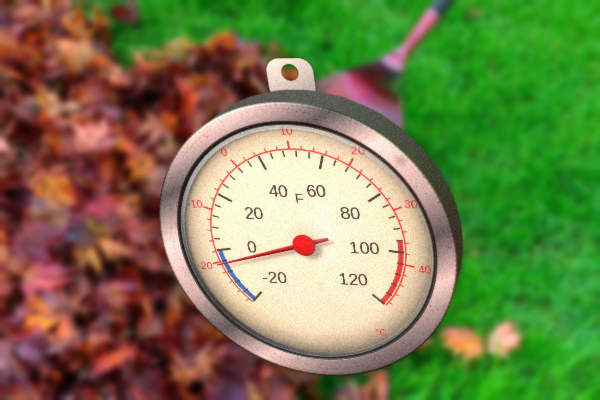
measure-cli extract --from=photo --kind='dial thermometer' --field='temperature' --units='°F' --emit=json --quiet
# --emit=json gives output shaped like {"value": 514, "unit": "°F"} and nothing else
{"value": -4, "unit": "°F"}
